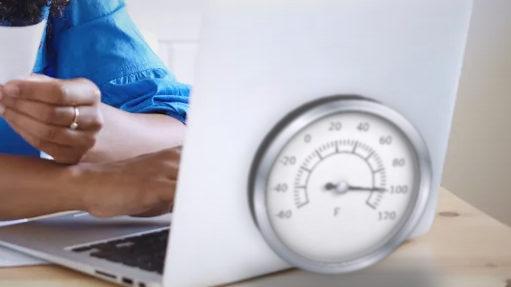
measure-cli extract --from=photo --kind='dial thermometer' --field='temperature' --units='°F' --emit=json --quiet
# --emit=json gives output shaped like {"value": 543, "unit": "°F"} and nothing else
{"value": 100, "unit": "°F"}
